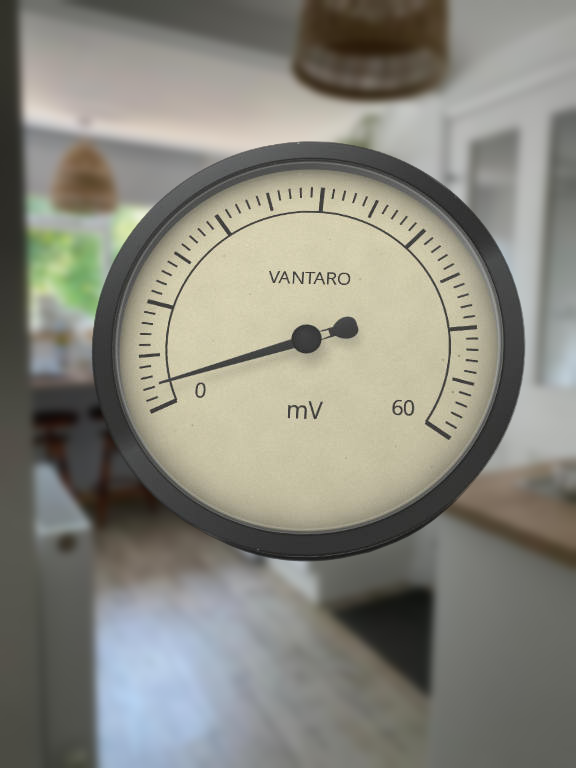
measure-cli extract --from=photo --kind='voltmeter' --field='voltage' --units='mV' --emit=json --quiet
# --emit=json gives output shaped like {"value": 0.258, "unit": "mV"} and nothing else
{"value": 2, "unit": "mV"}
